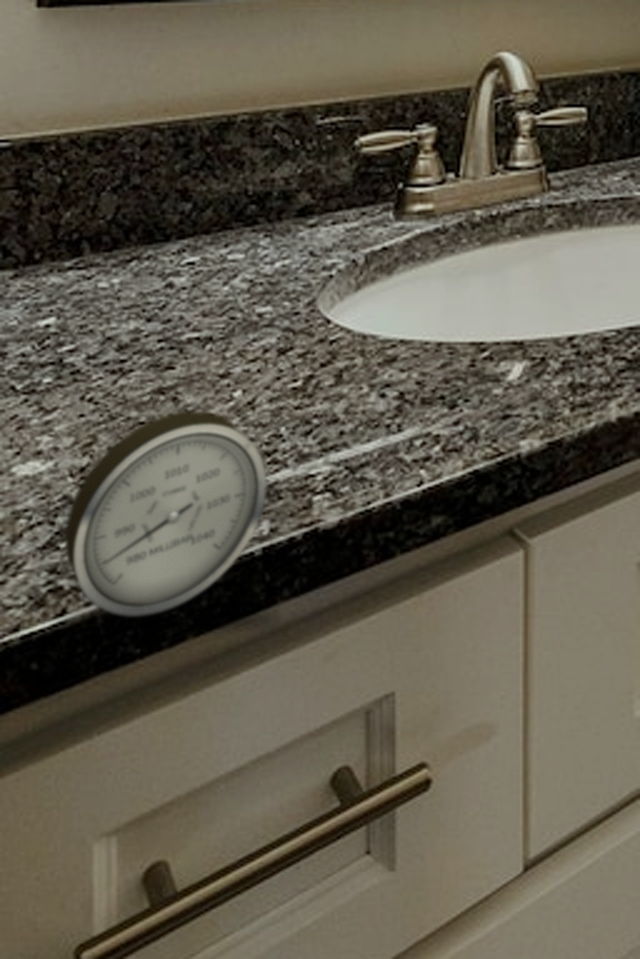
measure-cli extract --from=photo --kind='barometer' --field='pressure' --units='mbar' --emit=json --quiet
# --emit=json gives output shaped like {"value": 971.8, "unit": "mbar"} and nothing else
{"value": 985, "unit": "mbar"}
